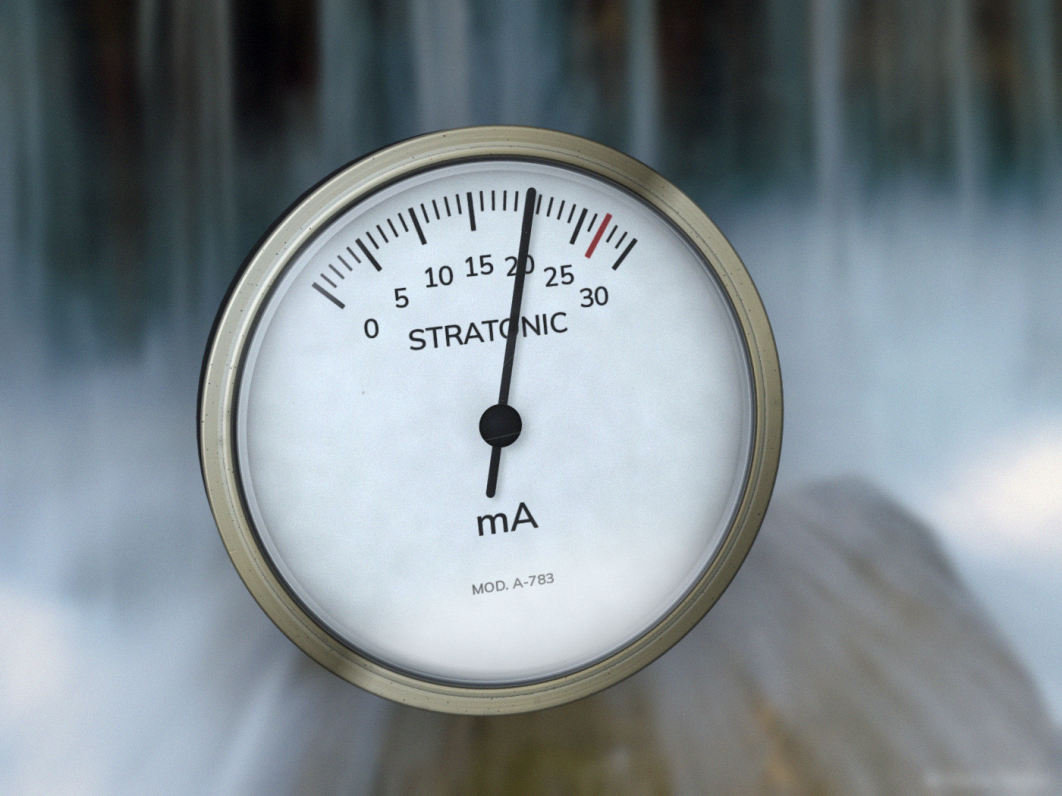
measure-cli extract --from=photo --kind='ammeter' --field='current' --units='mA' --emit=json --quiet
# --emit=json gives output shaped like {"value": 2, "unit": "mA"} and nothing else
{"value": 20, "unit": "mA"}
